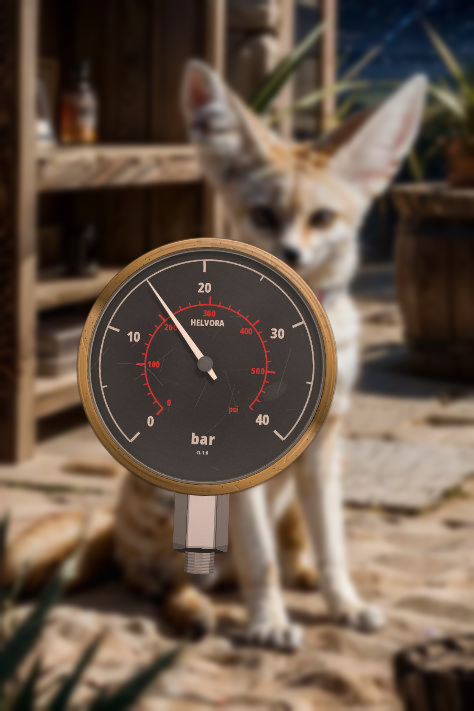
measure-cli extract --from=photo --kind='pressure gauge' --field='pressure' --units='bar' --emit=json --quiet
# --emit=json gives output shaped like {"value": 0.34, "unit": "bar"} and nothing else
{"value": 15, "unit": "bar"}
